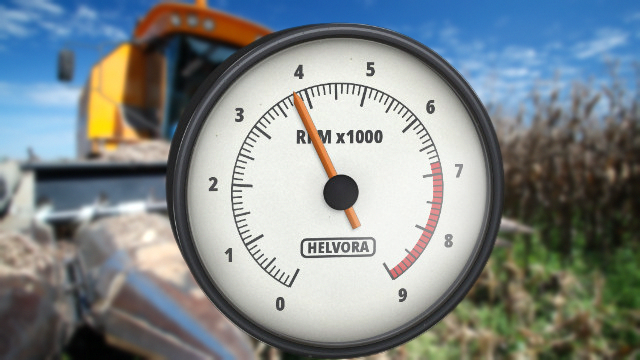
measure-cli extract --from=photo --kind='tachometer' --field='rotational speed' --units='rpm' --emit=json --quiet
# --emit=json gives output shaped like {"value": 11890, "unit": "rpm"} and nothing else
{"value": 3800, "unit": "rpm"}
